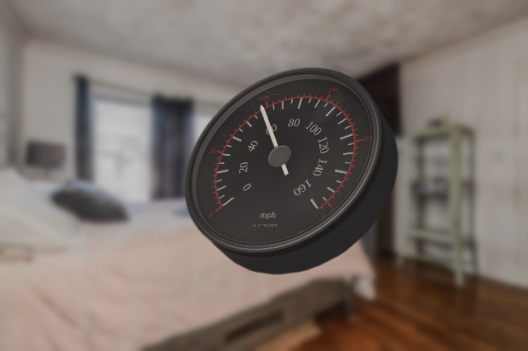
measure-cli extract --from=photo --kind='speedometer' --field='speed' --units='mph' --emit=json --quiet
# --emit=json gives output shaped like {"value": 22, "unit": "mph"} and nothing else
{"value": 60, "unit": "mph"}
